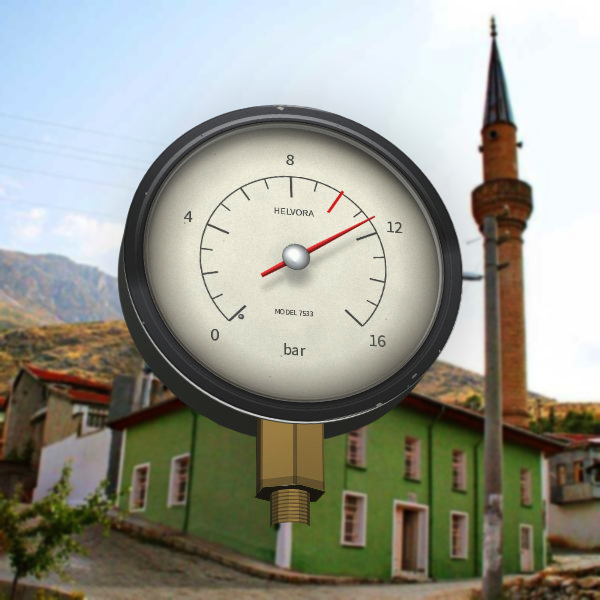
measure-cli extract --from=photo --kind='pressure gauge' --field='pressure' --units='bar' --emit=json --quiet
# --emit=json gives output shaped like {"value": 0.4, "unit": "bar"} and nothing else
{"value": 11.5, "unit": "bar"}
